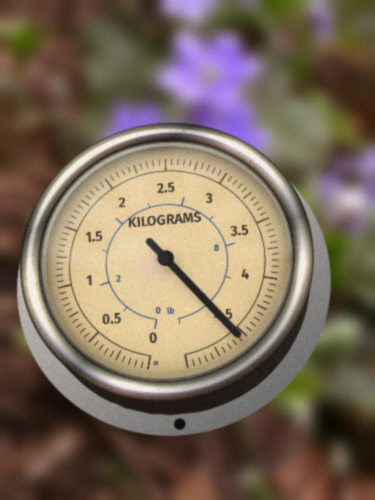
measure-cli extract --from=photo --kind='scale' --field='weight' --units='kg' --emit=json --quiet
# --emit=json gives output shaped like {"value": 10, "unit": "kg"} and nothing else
{"value": 4.55, "unit": "kg"}
